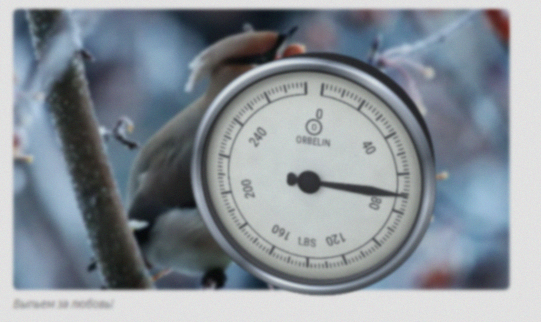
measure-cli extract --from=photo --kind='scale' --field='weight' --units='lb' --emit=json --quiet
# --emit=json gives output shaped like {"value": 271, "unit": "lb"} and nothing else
{"value": 70, "unit": "lb"}
